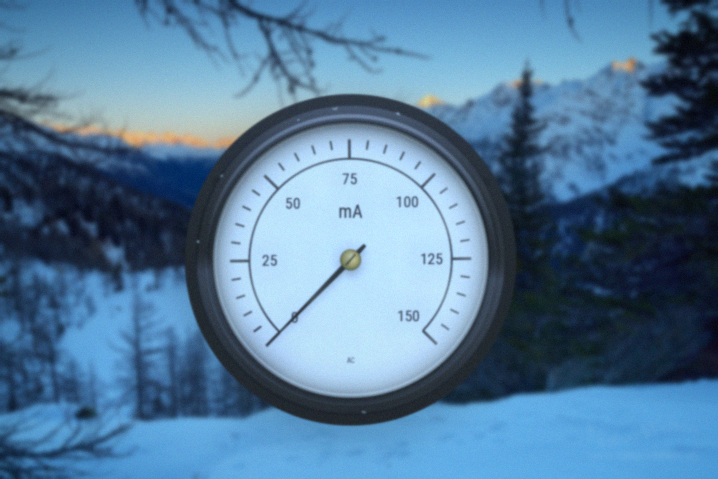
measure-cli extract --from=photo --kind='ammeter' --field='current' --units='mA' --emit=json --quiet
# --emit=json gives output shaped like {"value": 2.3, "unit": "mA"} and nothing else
{"value": 0, "unit": "mA"}
